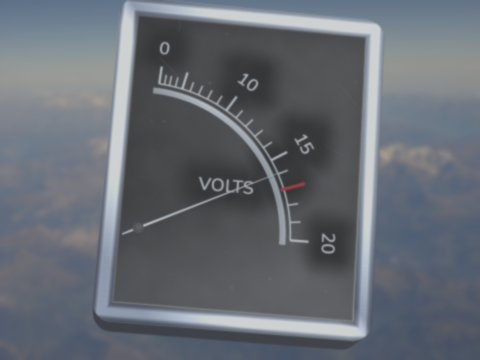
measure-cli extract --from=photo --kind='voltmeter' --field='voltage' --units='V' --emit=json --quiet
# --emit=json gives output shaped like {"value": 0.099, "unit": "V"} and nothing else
{"value": 16, "unit": "V"}
